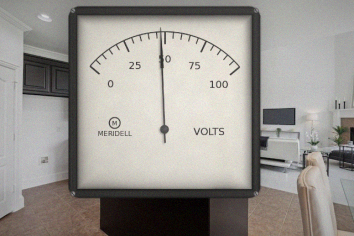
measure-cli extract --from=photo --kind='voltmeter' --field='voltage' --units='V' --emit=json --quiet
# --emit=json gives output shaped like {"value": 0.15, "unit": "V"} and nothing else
{"value": 47.5, "unit": "V"}
